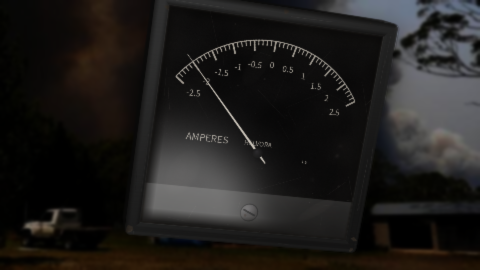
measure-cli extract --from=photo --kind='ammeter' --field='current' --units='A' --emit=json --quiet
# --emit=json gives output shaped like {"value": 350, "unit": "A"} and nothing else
{"value": -2, "unit": "A"}
